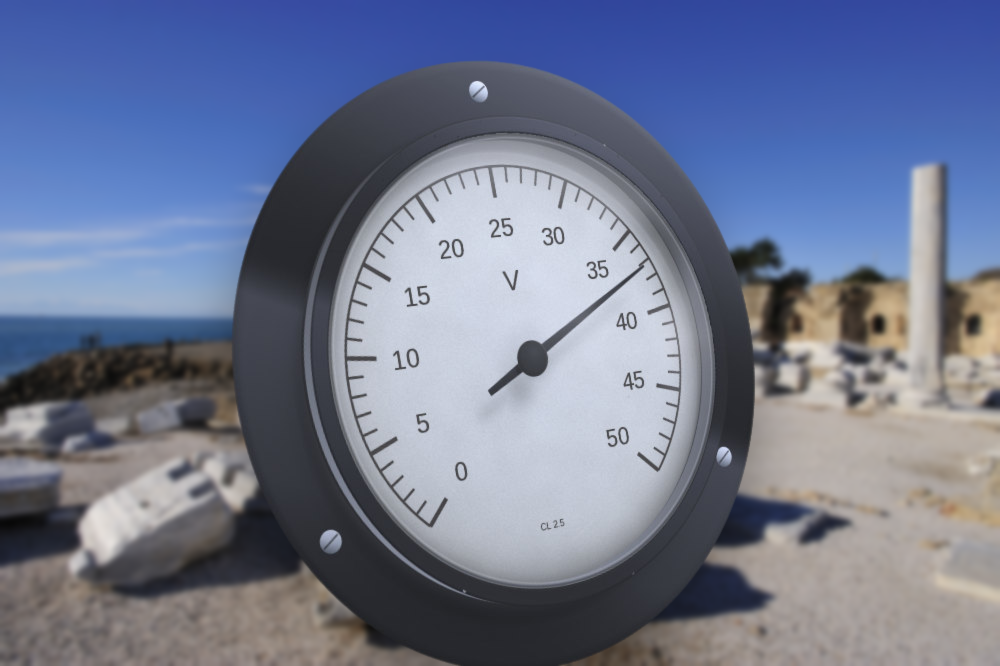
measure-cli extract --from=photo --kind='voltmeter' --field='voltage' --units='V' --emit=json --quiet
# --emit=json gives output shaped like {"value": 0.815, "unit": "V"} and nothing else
{"value": 37, "unit": "V"}
